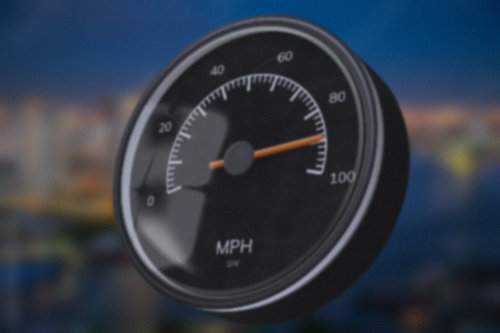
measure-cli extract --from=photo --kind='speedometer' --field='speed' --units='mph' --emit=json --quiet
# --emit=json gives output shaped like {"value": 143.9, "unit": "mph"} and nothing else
{"value": 90, "unit": "mph"}
